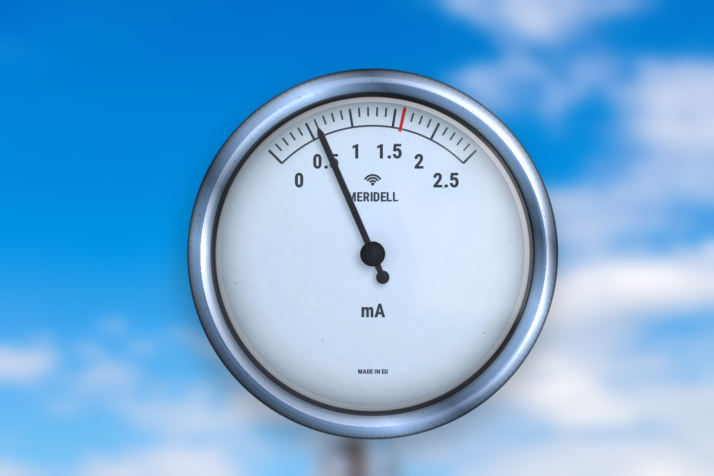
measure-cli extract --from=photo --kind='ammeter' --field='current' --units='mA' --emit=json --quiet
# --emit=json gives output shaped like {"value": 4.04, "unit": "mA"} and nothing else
{"value": 0.6, "unit": "mA"}
